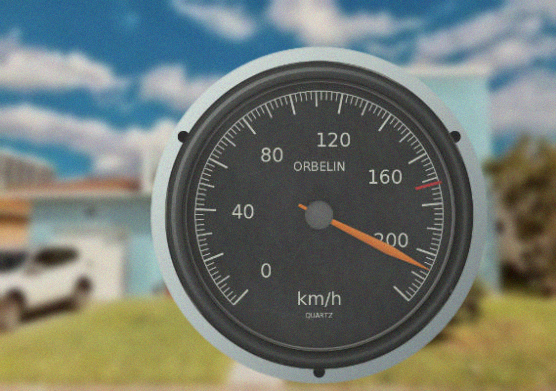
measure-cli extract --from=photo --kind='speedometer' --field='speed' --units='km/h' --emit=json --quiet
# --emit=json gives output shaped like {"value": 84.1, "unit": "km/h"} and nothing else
{"value": 206, "unit": "km/h"}
